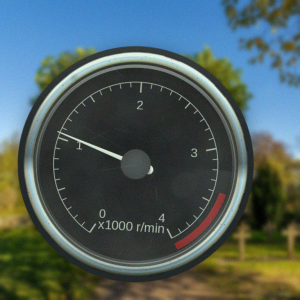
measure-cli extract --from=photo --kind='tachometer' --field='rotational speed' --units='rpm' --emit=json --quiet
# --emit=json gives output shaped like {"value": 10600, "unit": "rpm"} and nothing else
{"value": 1050, "unit": "rpm"}
